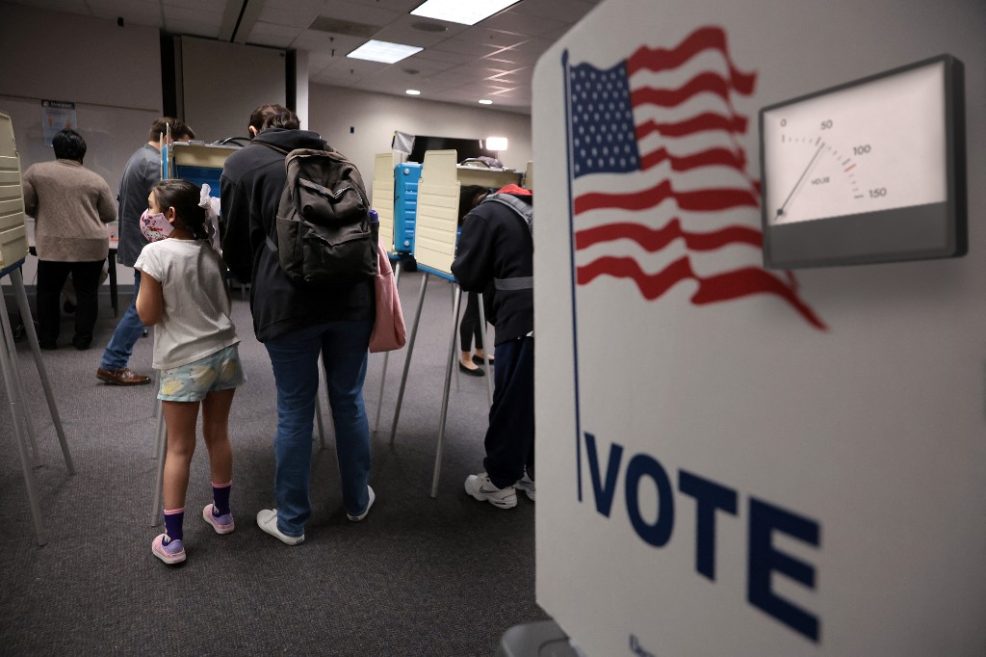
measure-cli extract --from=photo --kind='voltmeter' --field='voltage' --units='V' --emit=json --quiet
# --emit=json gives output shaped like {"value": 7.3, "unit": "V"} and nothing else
{"value": 60, "unit": "V"}
